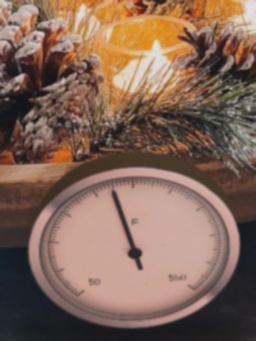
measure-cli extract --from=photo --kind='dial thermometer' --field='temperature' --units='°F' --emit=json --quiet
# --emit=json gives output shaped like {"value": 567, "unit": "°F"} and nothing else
{"value": 275, "unit": "°F"}
